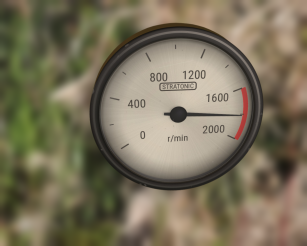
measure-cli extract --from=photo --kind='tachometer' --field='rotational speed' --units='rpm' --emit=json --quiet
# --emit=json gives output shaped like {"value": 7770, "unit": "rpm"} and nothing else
{"value": 1800, "unit": "rpm"}
